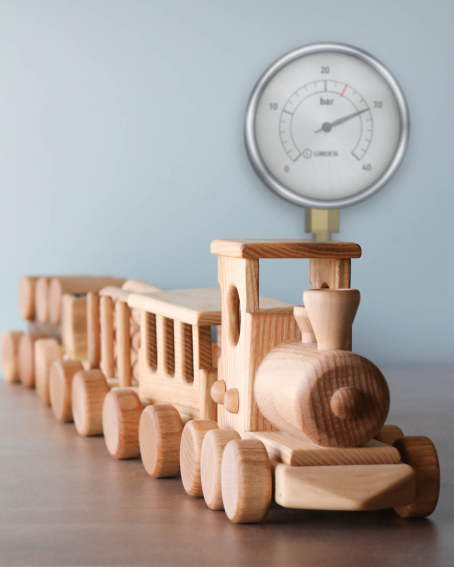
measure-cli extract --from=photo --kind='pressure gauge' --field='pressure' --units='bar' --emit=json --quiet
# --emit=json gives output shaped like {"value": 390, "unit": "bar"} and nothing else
{"value": 30, "unit": "bar"}
